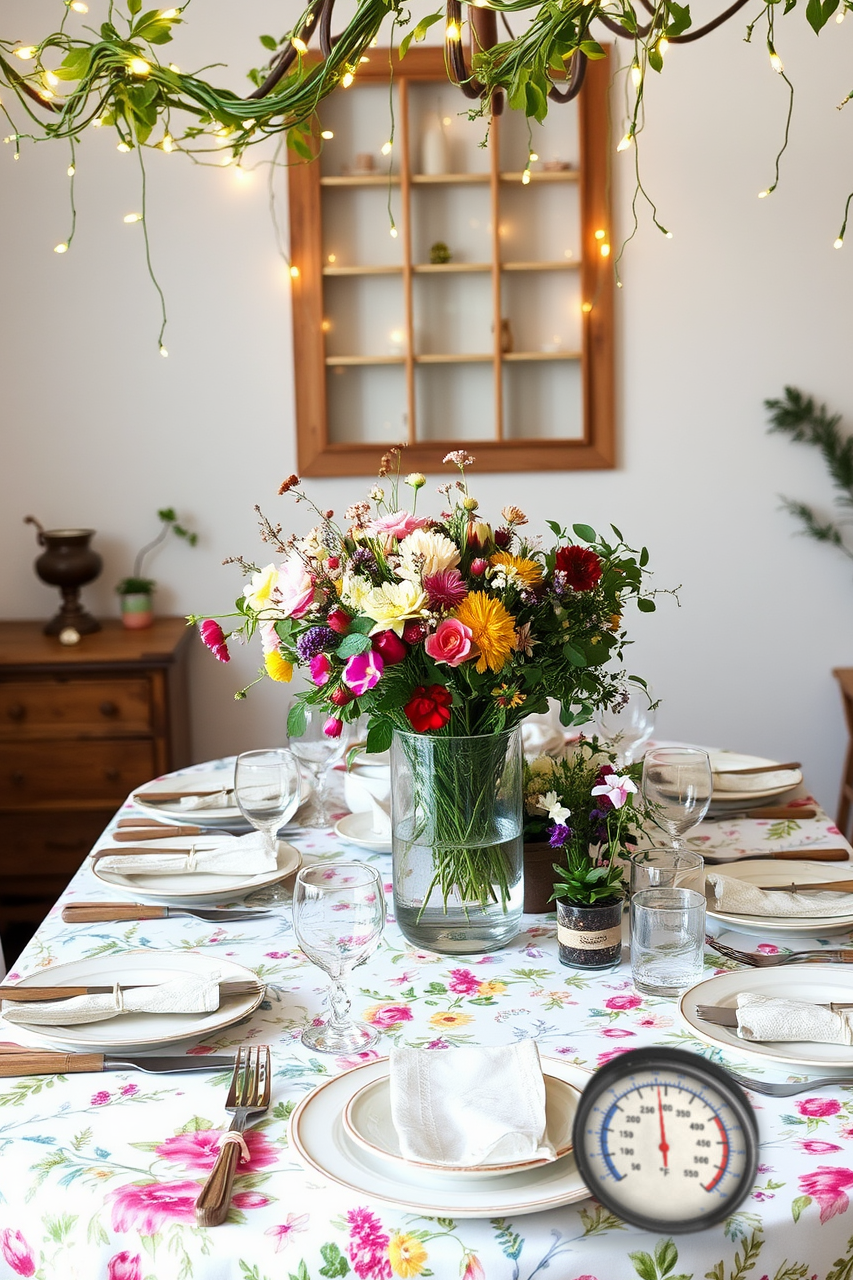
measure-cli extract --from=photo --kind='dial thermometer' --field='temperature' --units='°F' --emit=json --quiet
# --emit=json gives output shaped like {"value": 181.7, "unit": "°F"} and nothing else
{"value": 287.5, "unit": "°F"}
